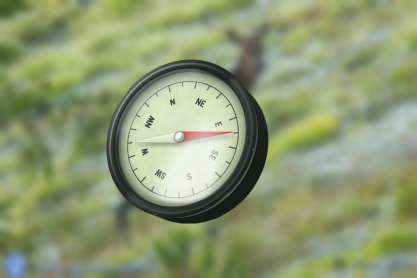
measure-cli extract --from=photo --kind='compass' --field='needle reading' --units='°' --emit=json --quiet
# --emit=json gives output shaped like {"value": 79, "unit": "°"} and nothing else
{"value": 105, "unit": "°"}
